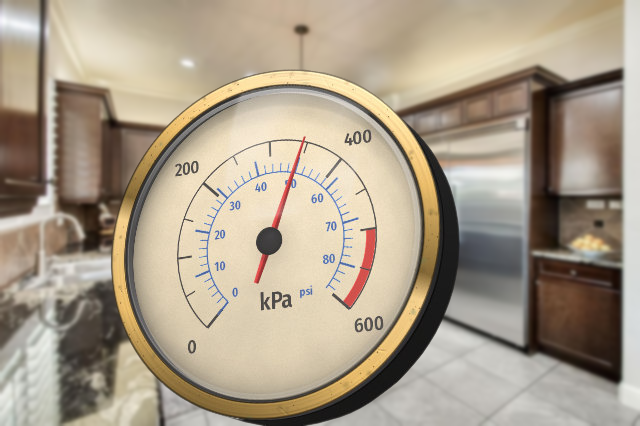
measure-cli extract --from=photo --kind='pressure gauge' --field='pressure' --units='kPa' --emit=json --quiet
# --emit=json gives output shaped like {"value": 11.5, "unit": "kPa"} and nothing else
{"value": 350, "unit": "kPa"}
